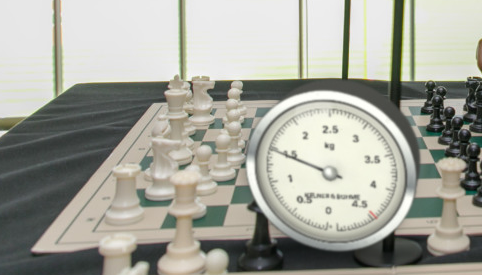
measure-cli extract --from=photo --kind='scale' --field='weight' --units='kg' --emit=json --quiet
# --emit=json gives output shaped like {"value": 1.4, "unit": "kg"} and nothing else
{"value": 1.5, "unit": "kg"}
